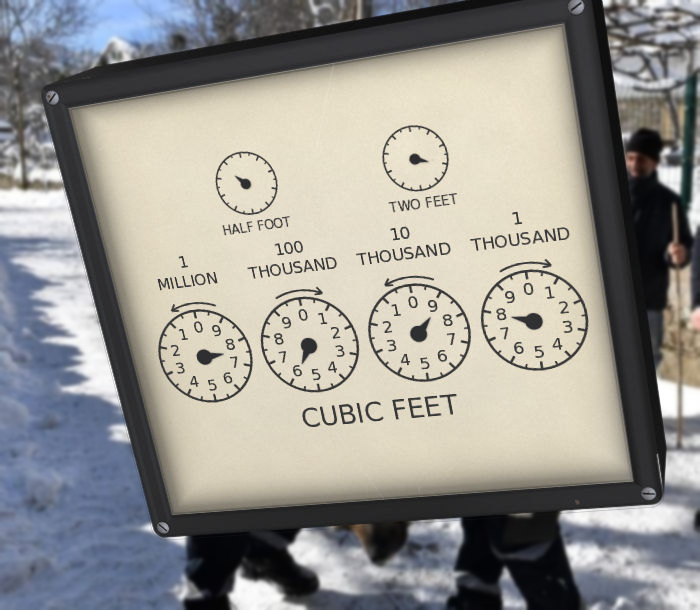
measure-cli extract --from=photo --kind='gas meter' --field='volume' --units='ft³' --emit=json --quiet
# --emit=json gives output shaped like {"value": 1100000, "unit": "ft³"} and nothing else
{"value": 758800, "unit": "ft³"}
